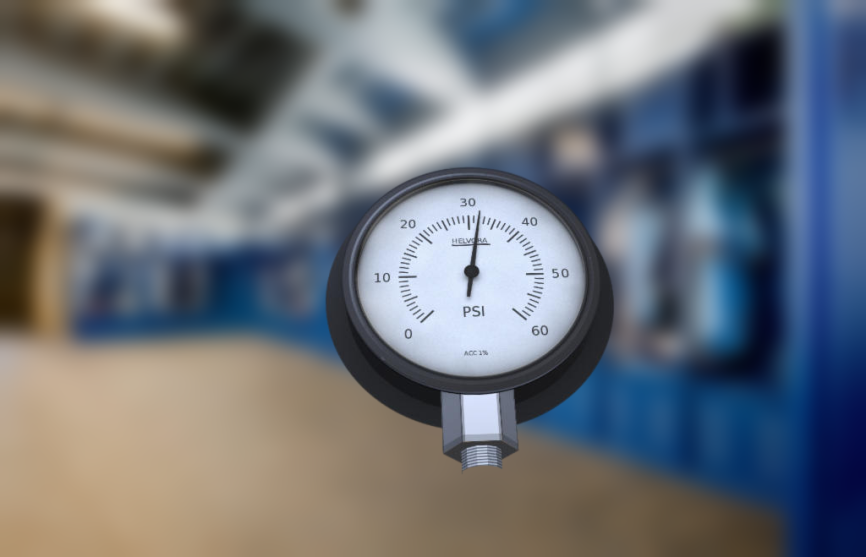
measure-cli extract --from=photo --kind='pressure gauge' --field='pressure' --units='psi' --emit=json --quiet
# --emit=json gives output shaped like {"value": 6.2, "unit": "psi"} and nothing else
{"value": 32, "unit": "psi"}
